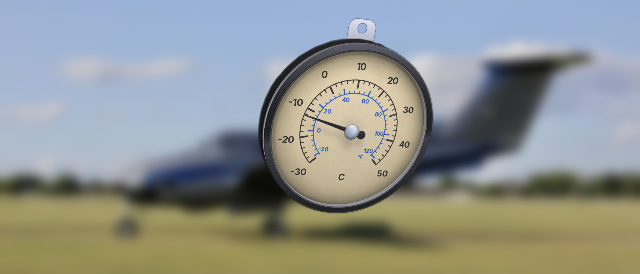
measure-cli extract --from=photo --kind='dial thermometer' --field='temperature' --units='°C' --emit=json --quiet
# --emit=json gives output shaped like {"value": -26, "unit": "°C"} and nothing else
{"value": -12, "unit": "°C"}
